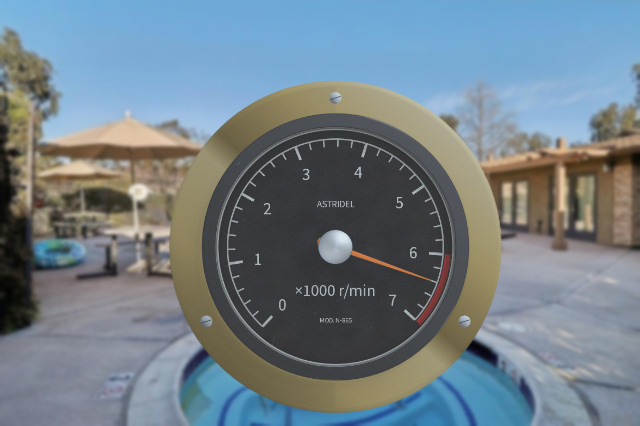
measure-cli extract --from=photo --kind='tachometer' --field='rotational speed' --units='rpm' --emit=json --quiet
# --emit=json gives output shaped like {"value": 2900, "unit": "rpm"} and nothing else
{"value": 6400, "unit": "rpm"}
